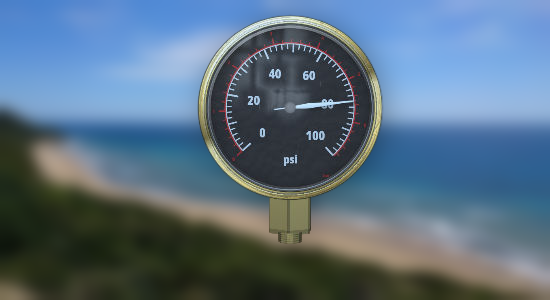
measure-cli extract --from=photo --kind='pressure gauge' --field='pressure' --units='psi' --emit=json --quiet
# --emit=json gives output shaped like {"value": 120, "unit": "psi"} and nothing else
{"value": 80, "unit": "psi"}
